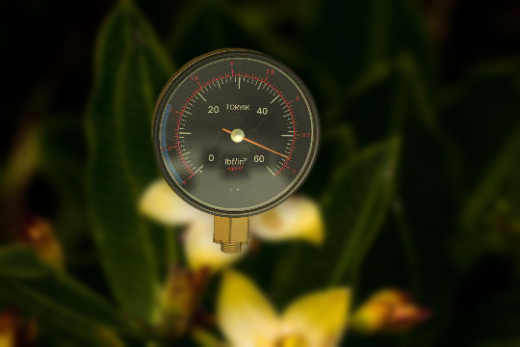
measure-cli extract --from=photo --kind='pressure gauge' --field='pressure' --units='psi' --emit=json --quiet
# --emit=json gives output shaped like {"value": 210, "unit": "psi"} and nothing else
{"value": 55, "unit": "psi"}
